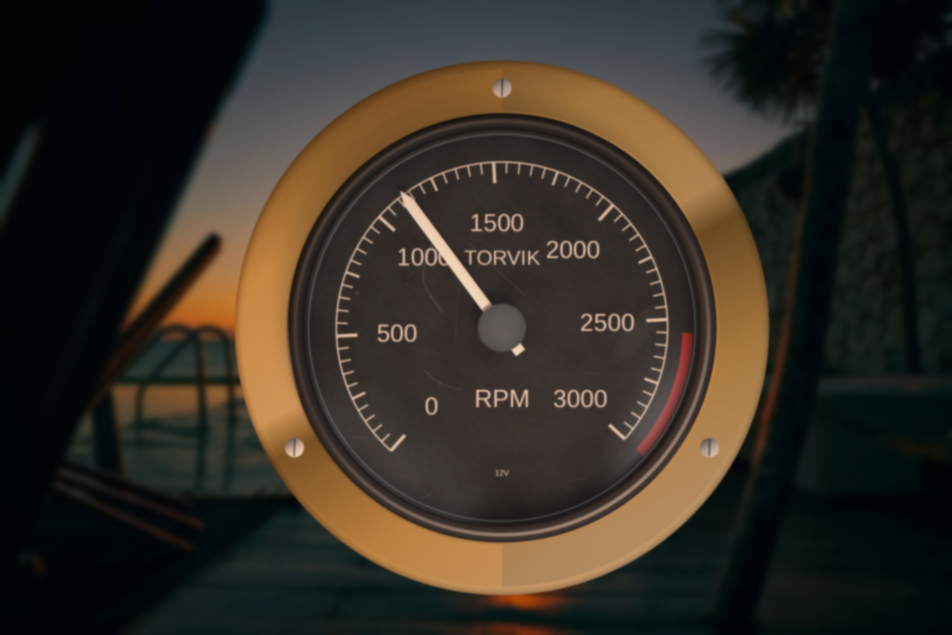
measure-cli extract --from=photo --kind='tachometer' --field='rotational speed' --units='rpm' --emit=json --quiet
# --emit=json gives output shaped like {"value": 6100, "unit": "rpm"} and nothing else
{"value": 1125, "unit": "rpm"}
